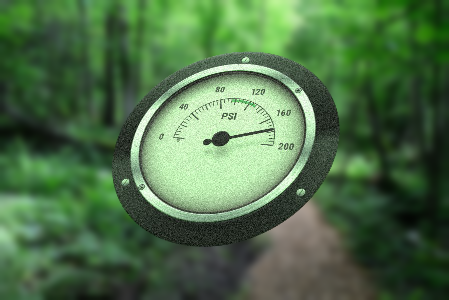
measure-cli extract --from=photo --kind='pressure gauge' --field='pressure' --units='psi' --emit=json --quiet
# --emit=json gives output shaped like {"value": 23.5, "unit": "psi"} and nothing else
{"value": 180, "unit": "psi"}
